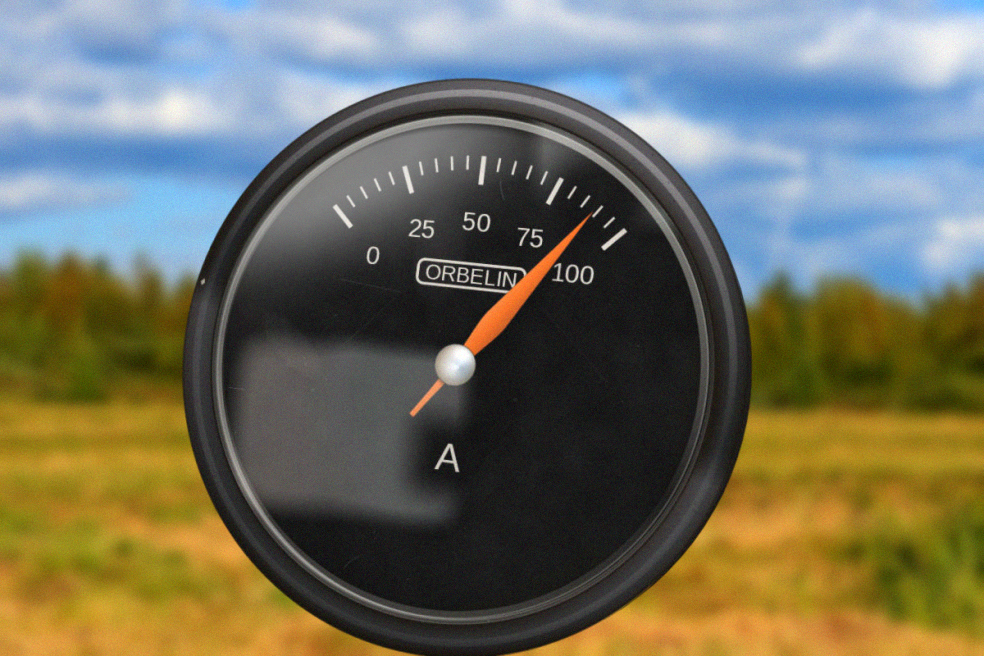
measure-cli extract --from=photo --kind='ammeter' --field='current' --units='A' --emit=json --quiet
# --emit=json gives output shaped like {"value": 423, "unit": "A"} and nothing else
{"value": 90, "unit": "A"}
